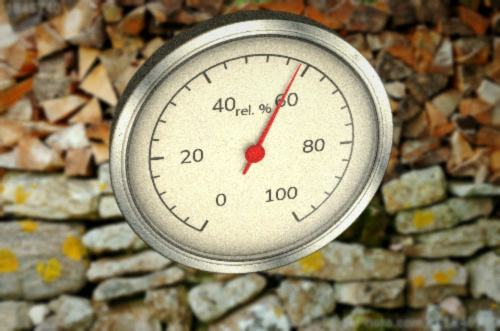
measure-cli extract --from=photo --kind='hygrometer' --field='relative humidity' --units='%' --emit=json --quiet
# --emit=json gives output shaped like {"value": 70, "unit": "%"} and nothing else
{"value": 58, "unit": "%"}
